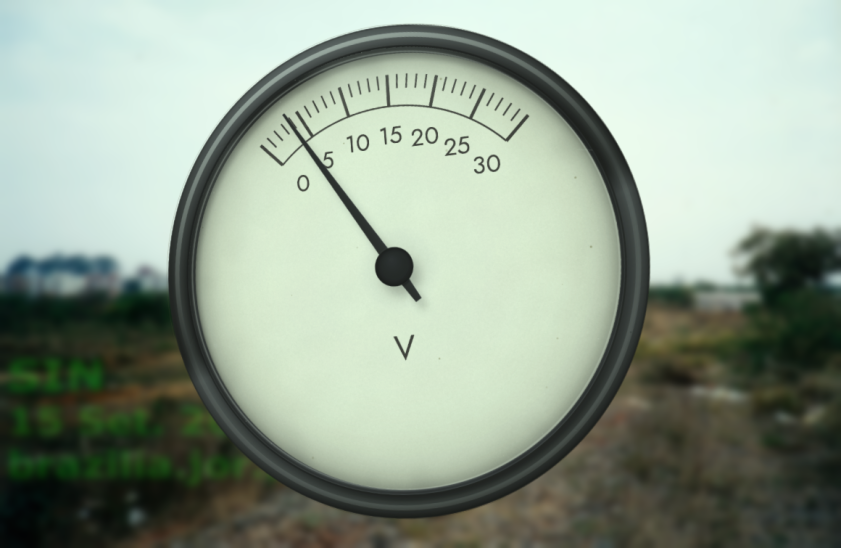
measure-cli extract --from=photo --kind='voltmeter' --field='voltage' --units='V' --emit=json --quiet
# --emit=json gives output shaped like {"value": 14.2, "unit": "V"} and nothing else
{"value": 4, "unit": "V"}
